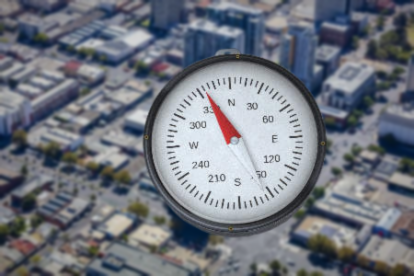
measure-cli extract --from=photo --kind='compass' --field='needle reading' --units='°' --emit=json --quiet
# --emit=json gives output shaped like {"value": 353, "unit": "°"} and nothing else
{"value": 335, "unit": "°"}
